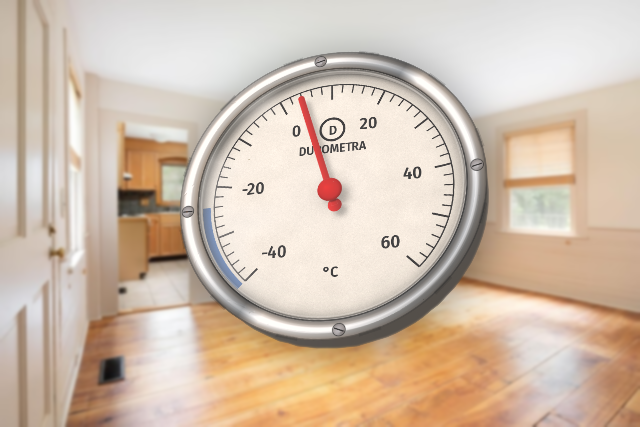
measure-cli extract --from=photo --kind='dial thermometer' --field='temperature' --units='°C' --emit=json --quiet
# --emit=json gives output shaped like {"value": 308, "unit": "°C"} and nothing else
{"value": 4, "unit": "°C"}
